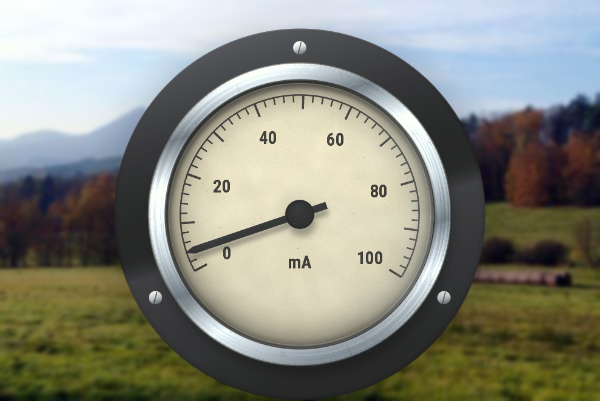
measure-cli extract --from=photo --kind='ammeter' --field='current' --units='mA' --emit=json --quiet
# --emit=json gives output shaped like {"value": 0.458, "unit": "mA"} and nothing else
{"value": 4, "unit": "mA"}
